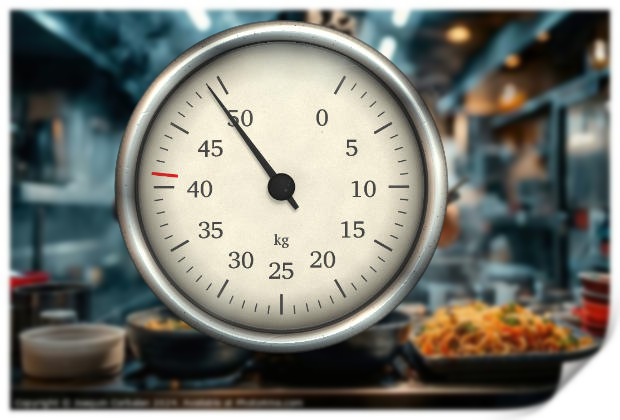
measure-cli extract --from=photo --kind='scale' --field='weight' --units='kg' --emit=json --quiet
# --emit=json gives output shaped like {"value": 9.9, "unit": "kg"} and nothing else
{"value": 49, "unit": "kg"}
